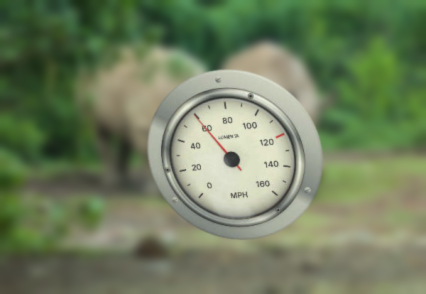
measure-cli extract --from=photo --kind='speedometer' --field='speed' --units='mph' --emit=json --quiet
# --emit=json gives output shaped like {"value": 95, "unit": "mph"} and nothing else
{"value": 60, "unit": "mph"}
